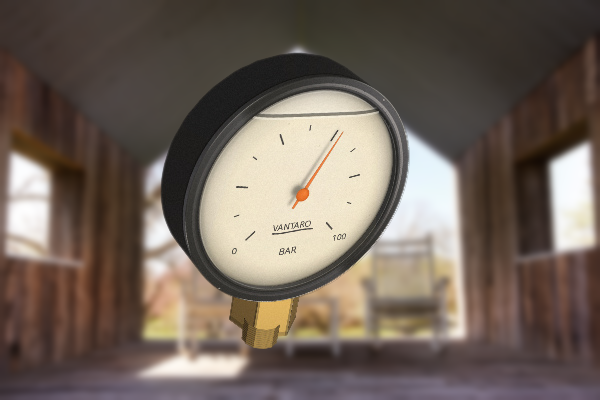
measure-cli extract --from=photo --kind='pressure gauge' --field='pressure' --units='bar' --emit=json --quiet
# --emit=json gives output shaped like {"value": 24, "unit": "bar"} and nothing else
{"value": 60, "unit": "bar"}
